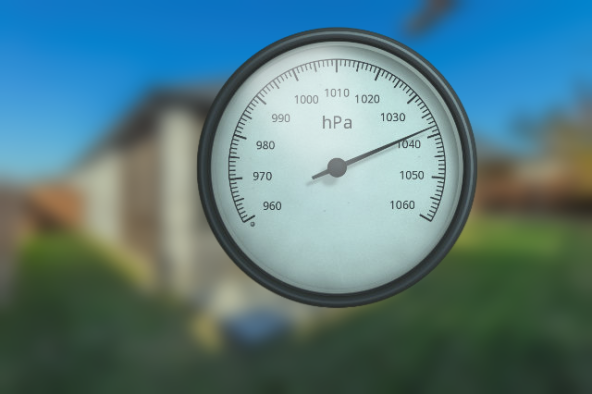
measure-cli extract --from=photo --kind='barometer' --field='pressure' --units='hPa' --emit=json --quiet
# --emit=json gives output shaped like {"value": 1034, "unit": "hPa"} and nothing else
{"value": 1038, "unit": "hPa"}
